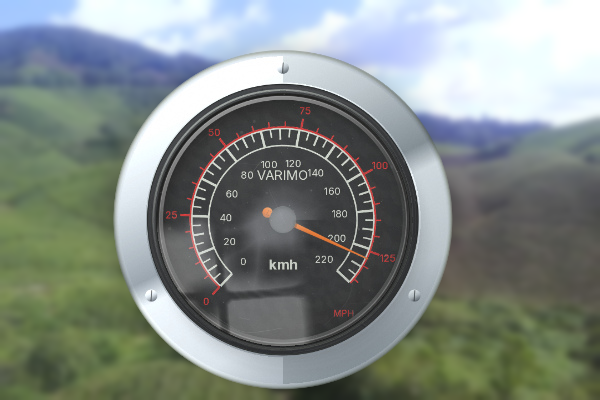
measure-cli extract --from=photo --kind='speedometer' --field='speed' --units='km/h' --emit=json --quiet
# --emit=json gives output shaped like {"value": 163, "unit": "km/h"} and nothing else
{"value": 205, "unit": "km/h"}
